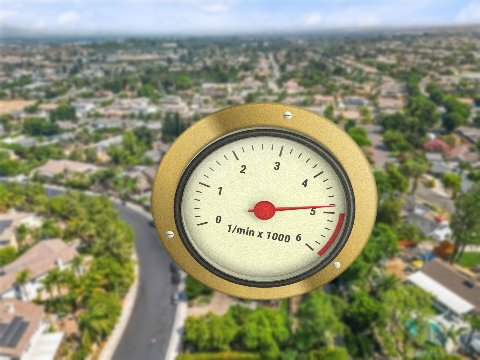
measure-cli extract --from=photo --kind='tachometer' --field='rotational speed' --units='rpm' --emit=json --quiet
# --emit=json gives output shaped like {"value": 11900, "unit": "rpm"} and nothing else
{"value": 4800, "unit": "rpm"}
